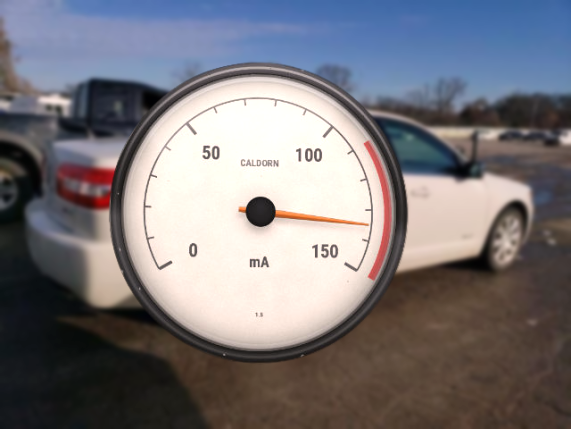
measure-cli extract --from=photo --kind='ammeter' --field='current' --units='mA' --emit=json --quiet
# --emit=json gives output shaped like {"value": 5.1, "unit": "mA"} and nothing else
{"value": 135, "unit": "mA"}
